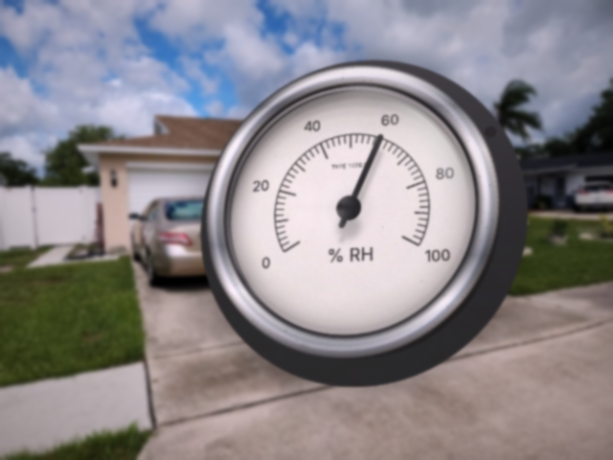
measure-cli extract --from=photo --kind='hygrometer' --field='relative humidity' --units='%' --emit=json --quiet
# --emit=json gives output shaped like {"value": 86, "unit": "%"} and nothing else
{"value": 60, "unit": "%"}
